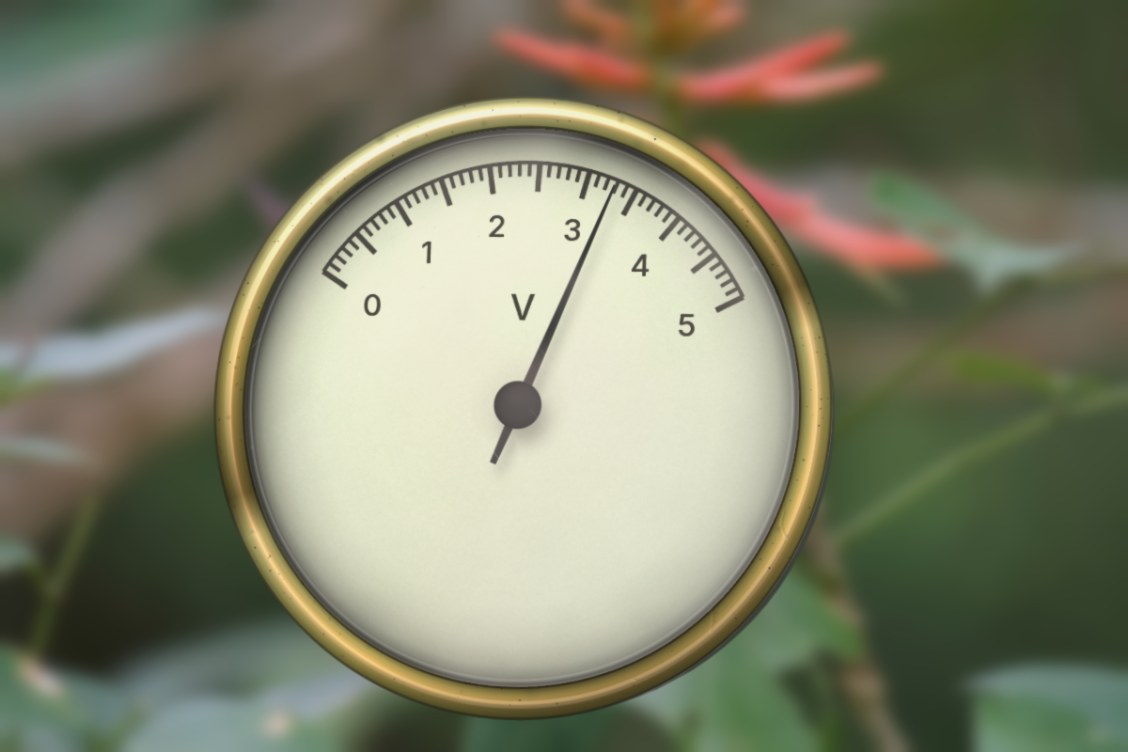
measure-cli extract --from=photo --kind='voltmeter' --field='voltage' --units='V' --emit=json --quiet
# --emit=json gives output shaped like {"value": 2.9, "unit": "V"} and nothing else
{"value": 3.3, "unit": "V"}
